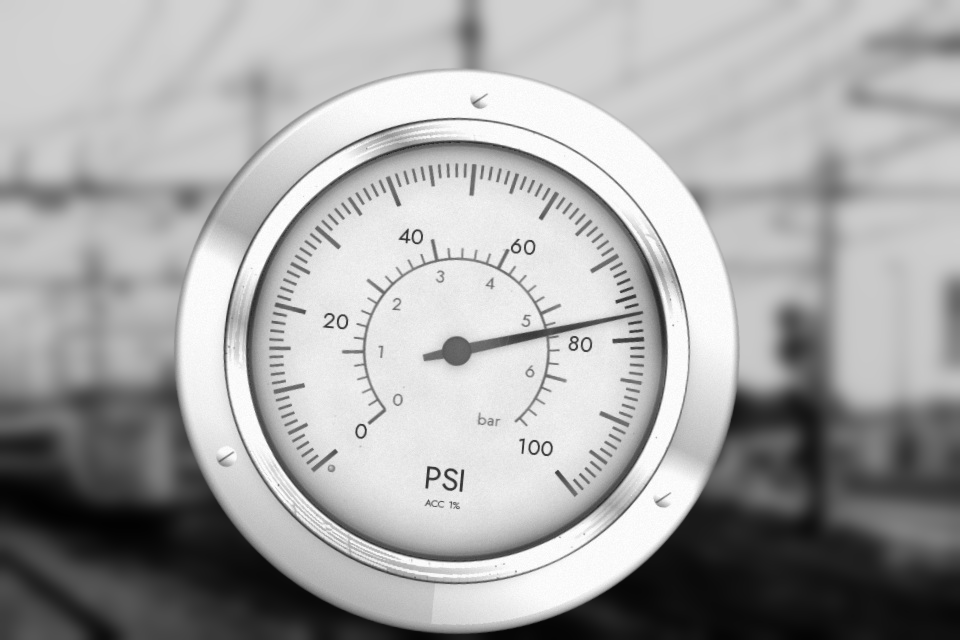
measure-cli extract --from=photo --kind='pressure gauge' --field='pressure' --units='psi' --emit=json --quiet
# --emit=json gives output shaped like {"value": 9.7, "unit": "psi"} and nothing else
{"value": 77, "unit": "psi"}
